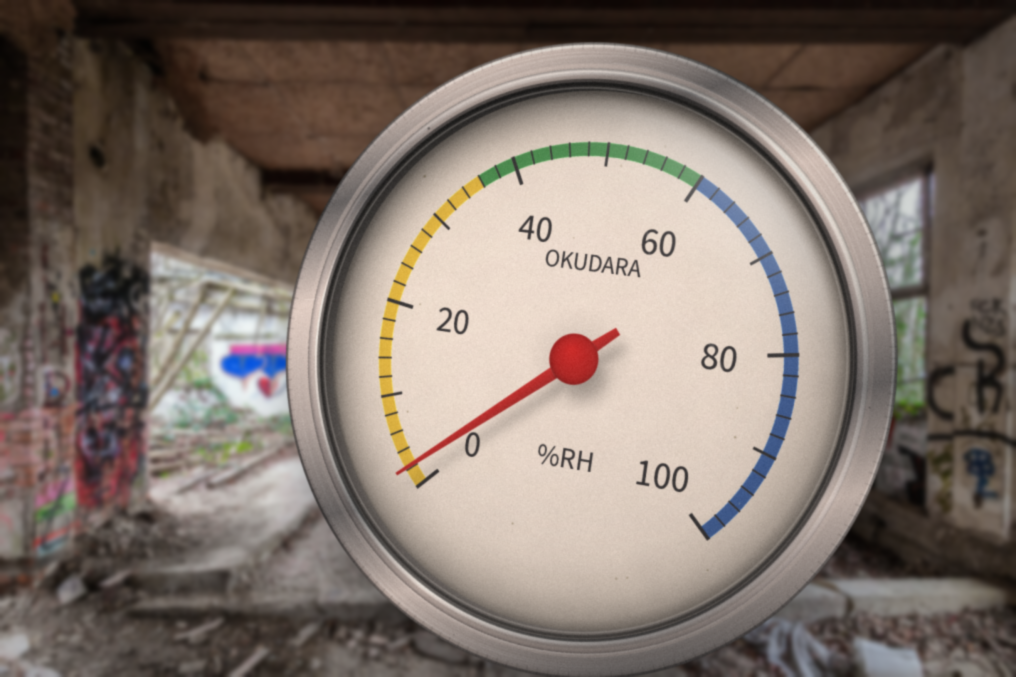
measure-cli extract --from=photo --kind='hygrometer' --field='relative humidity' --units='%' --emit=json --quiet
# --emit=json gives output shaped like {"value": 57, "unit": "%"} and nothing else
{"value": 2, "unit": "%"}
